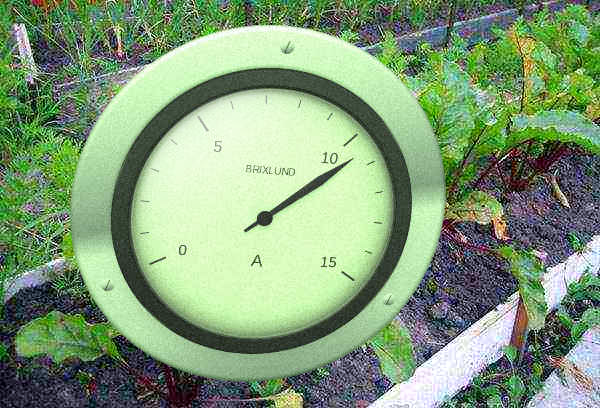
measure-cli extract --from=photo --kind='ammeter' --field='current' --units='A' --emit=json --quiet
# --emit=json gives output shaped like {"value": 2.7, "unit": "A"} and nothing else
{"value": 10.5, "unit": "A"}
